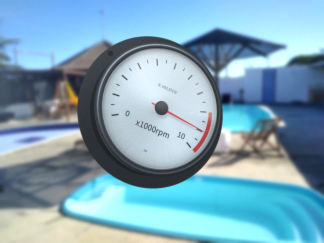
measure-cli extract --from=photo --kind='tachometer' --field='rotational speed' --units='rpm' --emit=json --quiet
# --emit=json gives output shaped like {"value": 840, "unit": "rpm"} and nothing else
{"value": 9000, "unit": "rpm"}
